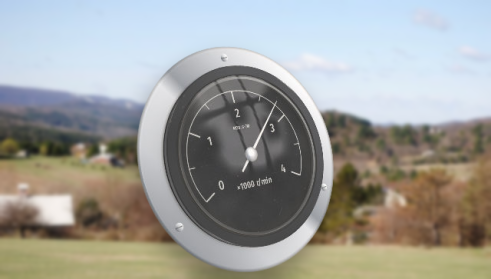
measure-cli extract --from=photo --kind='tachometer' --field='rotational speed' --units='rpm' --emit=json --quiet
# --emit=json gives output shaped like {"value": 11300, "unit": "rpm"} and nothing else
{"value": 2750, "unit": "rpm"}
